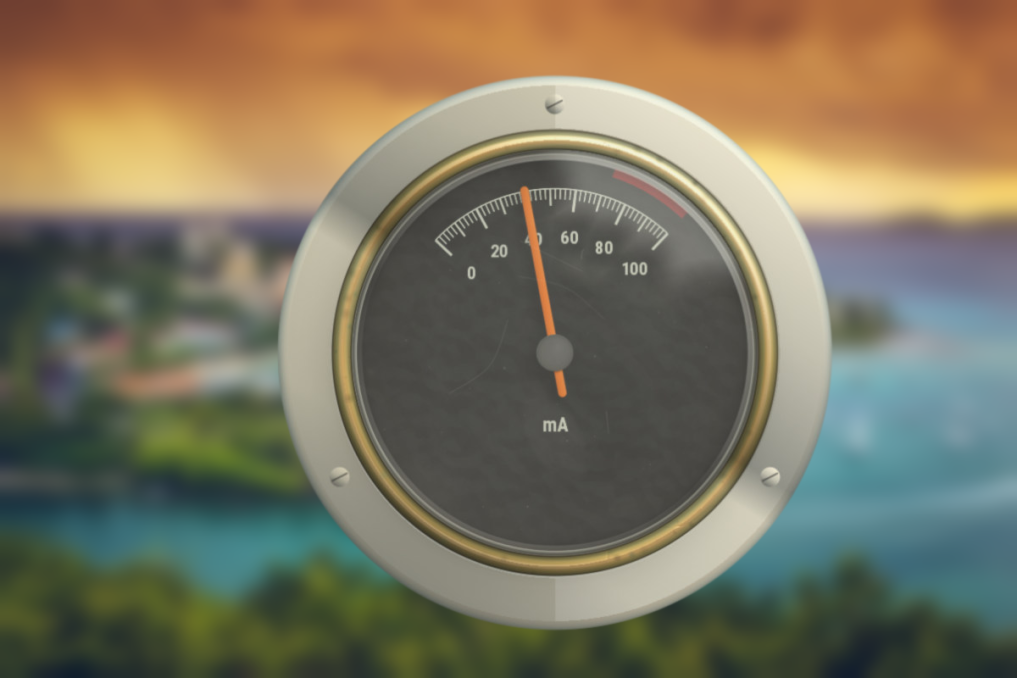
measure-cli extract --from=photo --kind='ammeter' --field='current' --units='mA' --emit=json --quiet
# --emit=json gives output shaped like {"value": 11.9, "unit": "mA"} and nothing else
{"value": 40, "unit": "mA"}
